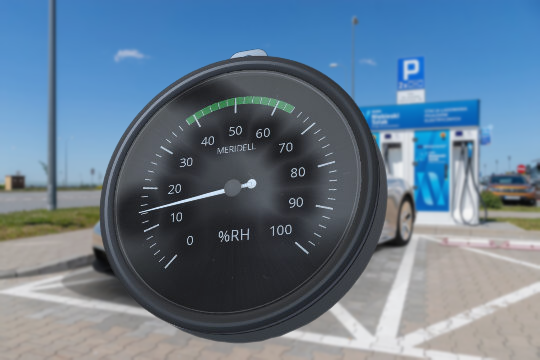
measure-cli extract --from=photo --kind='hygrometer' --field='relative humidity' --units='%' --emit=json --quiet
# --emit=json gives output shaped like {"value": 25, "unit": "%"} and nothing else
{"value": 14, "unit": "%"}
